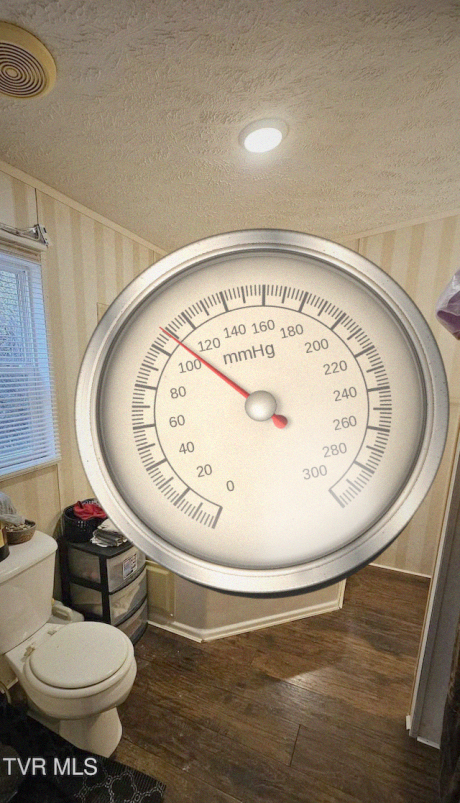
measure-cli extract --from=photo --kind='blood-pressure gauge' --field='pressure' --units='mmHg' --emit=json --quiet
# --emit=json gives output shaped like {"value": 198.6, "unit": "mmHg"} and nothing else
{"value": 108, "unit": "mmHg"}
